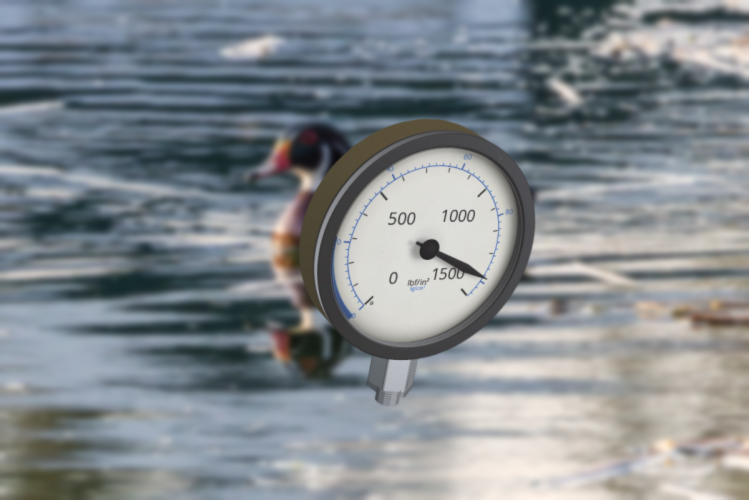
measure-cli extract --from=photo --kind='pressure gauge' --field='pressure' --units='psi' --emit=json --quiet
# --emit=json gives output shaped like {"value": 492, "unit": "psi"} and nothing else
{"value": 1400, "unit": "psi"}
